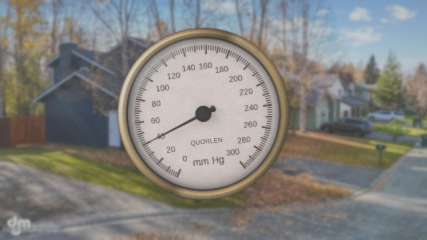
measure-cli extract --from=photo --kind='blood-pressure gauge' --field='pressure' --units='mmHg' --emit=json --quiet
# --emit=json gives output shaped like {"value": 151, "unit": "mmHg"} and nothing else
{"value": 40, "unit": "mmHg"}
